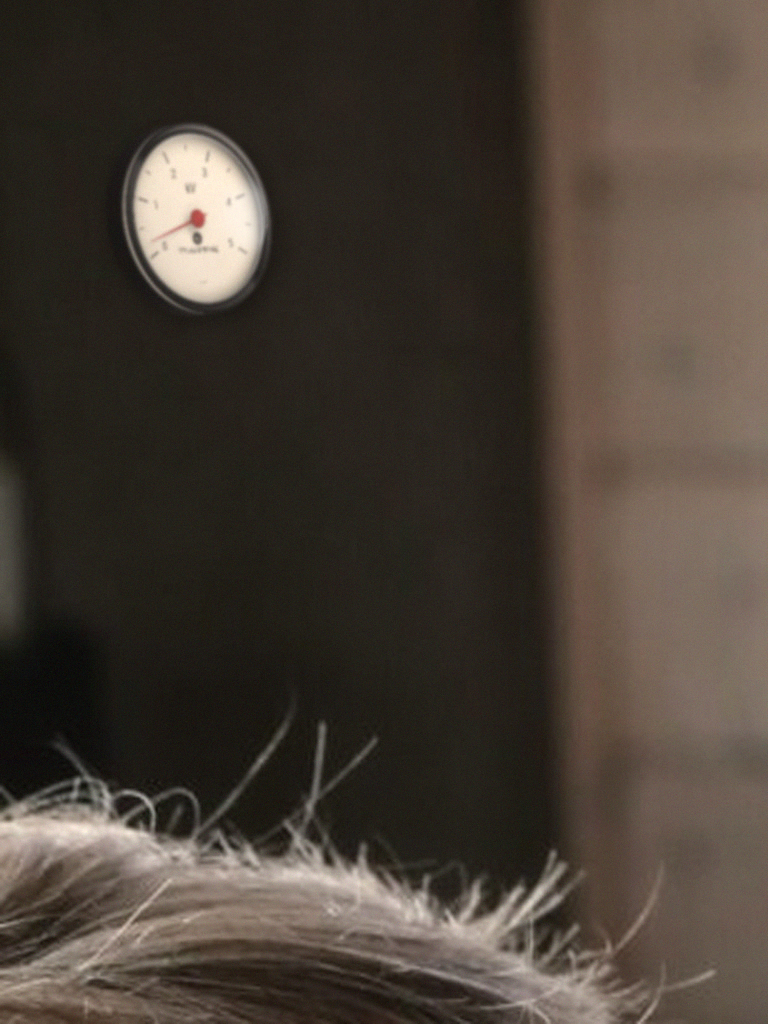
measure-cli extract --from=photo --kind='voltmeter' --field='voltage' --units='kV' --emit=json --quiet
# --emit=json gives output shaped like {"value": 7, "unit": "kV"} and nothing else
{"value": 0.25, "unit": "kV"}
